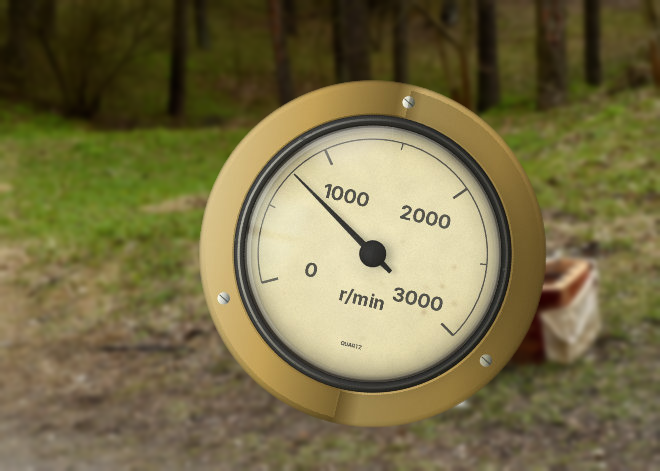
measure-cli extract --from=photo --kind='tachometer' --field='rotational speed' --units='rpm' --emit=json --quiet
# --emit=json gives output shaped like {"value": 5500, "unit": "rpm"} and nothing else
{"value": 750, "unit": "rpm"}
